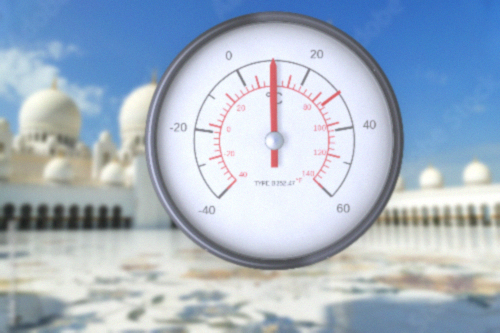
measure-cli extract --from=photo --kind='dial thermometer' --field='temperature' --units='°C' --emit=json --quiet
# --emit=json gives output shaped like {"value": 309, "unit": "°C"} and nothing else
{"value": 10, "unit": "°C"}
